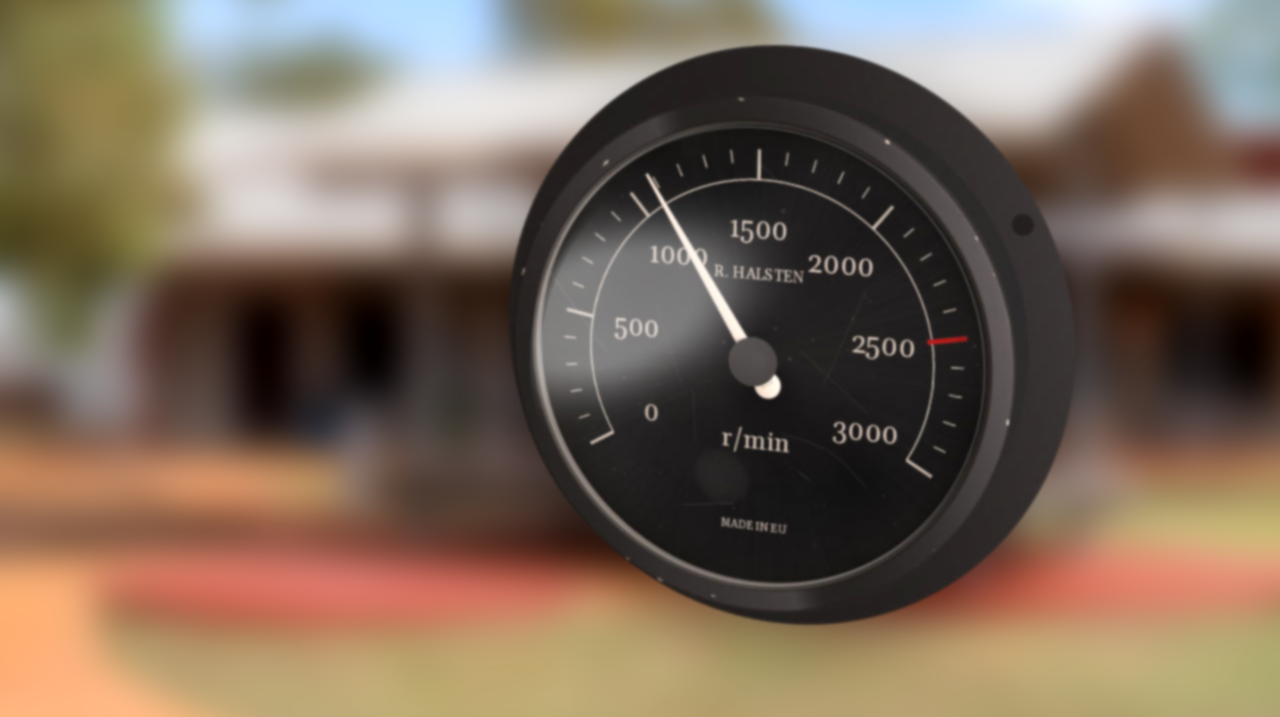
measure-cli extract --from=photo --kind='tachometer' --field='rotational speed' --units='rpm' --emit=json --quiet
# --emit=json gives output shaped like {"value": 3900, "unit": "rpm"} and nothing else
{"value": 1100, "unit": "rpm"}
